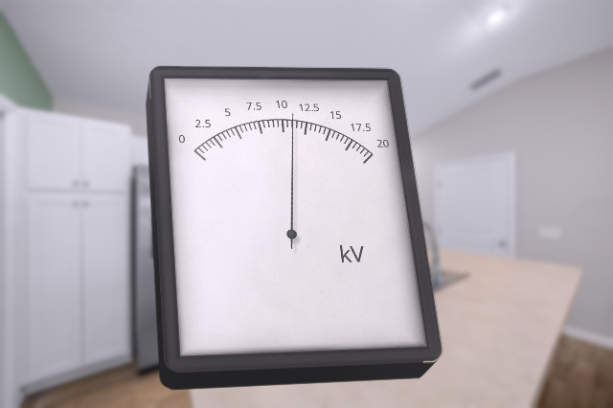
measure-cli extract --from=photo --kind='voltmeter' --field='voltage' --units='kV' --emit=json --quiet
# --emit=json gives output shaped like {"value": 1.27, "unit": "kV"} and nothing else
{"value": 11, "unit": "kV"}
